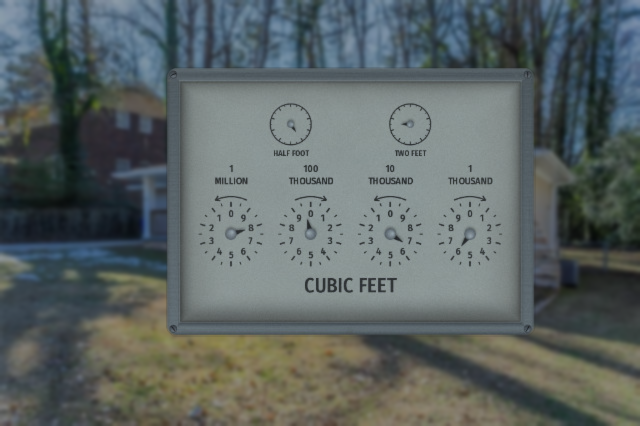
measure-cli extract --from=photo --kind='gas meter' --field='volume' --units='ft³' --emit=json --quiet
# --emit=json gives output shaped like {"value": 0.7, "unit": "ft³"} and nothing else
{"value": 796600, "unit": "ft³"}
